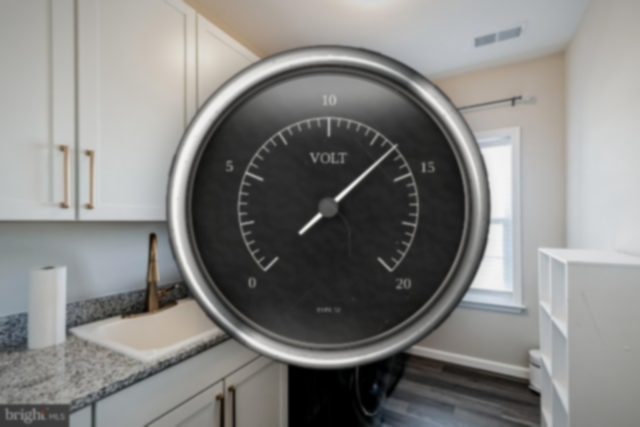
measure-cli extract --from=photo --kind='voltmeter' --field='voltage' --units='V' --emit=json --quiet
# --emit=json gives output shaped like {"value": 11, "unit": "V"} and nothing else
{"value": 13.5, "unit": "V"}
